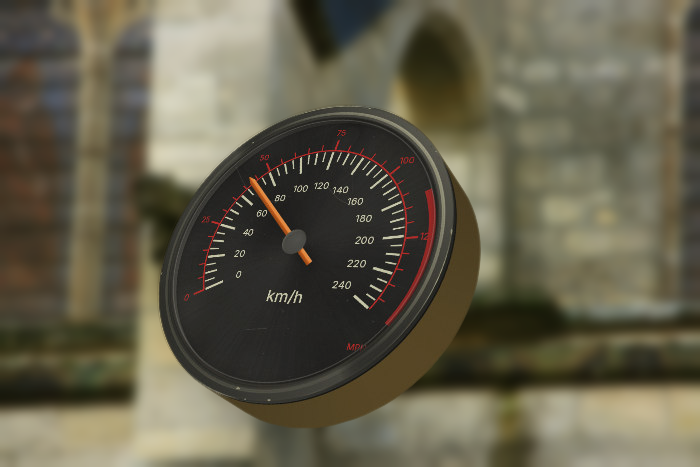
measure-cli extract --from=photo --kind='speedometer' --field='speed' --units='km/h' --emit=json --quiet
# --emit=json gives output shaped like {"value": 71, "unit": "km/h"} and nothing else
{"value": 70, "unit": "km/h"}
